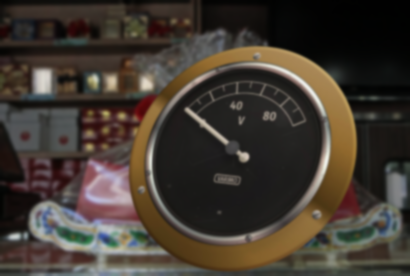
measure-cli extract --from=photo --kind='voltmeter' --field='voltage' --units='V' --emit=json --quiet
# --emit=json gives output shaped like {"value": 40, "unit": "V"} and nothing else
{"value": 0, "unit": "V"}
